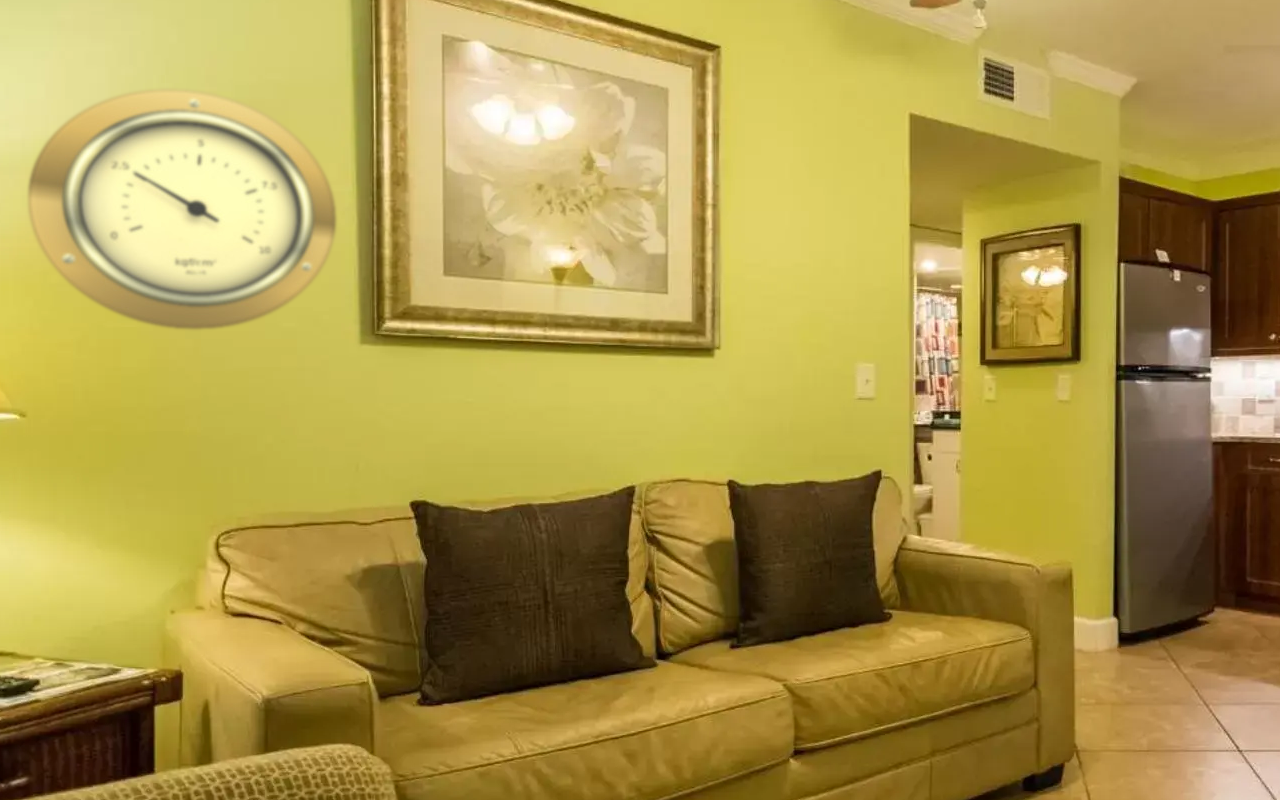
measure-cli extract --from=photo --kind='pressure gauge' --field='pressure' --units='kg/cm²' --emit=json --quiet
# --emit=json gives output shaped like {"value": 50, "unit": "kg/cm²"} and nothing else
{"value": 2.5, "unit": "kg/cm²"}
